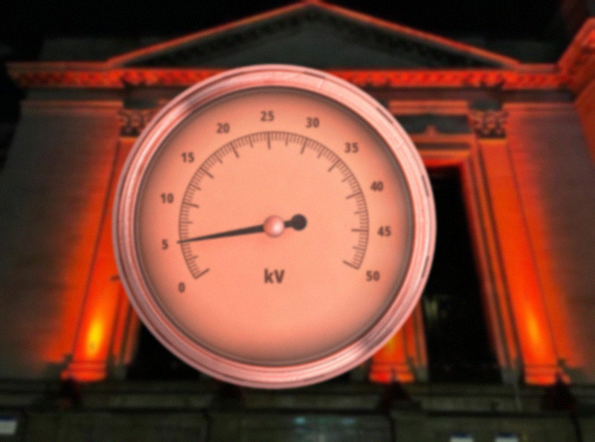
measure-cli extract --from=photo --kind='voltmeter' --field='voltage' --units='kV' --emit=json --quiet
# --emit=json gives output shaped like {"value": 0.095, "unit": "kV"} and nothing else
{"value": 5, "unit": "kV"}
